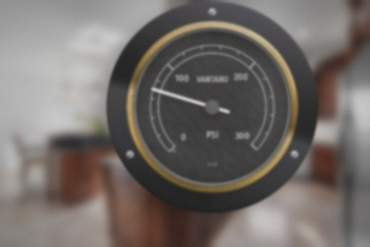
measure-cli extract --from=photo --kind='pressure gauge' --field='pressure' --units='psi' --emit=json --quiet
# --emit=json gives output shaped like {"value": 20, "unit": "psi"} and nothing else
{"value": 70, "unit": "psi"}
